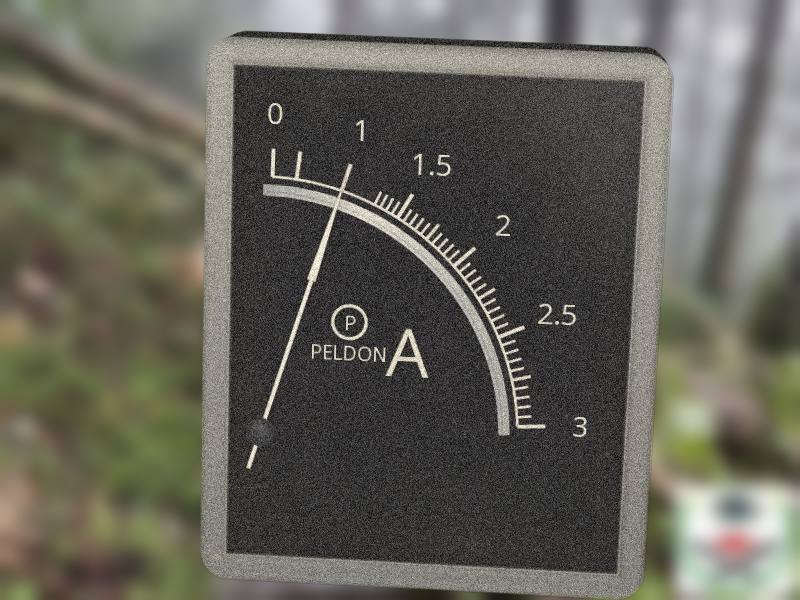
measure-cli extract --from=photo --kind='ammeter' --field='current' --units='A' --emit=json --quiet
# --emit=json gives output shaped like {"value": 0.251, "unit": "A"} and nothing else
{"value": 1, "unit": "A"}
